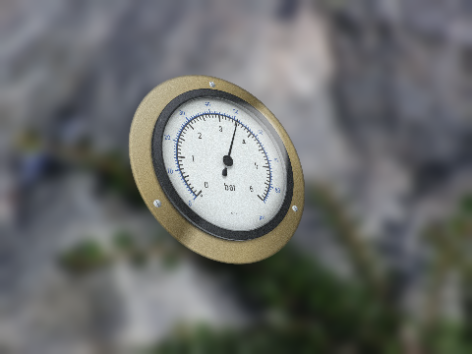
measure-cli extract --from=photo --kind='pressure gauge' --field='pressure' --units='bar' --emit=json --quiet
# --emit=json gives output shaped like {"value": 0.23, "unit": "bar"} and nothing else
{"value": 3.5, "unit": "bar"}
